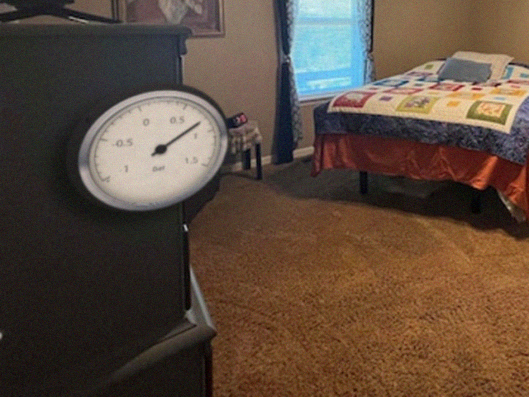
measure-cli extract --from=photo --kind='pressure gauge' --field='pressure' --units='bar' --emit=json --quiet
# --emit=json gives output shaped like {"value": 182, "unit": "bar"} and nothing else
{"value": 0.8, "unit": "bar"}
